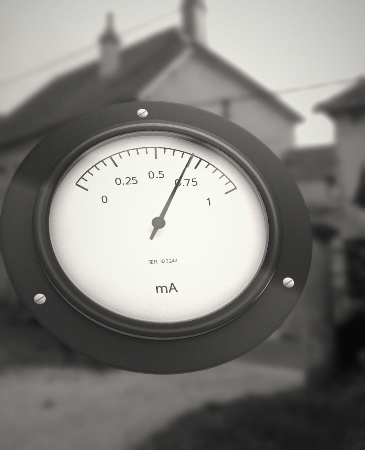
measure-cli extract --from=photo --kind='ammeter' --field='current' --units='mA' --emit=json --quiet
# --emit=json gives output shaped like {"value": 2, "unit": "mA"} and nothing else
{"value": 0.7, "unit": "mA"}
